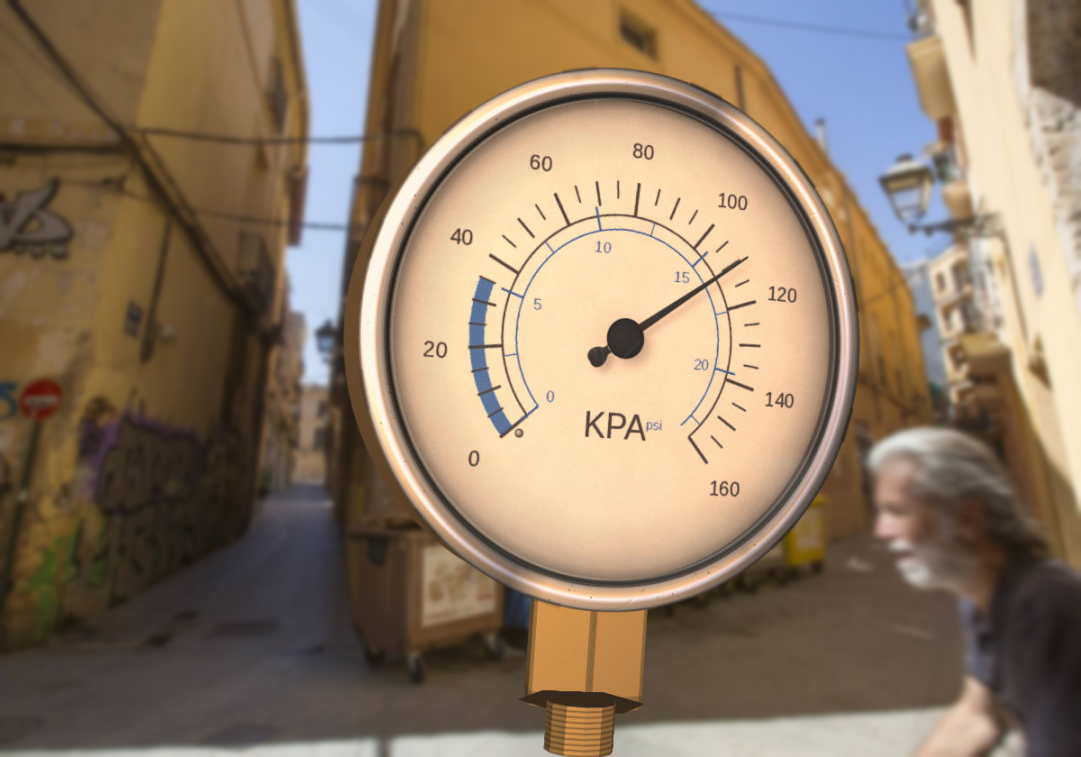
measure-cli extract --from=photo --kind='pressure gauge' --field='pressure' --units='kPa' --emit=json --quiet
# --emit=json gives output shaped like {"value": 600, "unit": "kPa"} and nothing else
{"value": 110, "unit": "kPa"}
